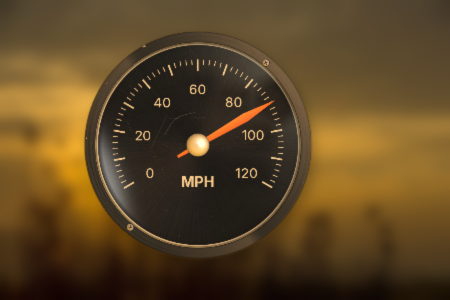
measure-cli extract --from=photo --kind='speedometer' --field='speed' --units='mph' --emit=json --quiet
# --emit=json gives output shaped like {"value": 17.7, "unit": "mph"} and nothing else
{"value": 90, "unit": "mph"}
